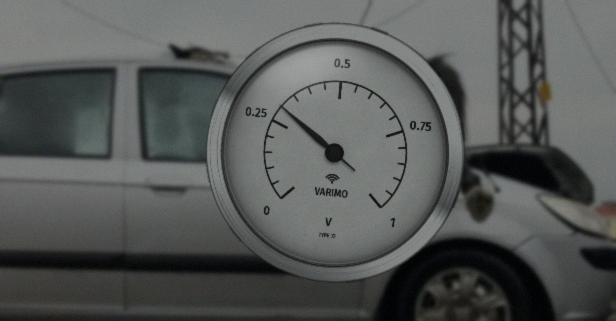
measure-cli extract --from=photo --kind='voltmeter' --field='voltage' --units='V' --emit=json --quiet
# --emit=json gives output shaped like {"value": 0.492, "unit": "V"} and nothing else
{"value": 0.3, "unit": "V"}
